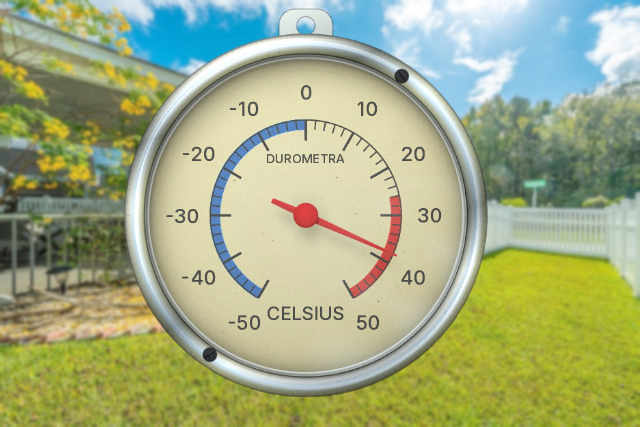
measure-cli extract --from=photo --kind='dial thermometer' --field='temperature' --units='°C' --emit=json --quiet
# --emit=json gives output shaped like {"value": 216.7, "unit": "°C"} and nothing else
{"value": 38, "unit": "°C"}
